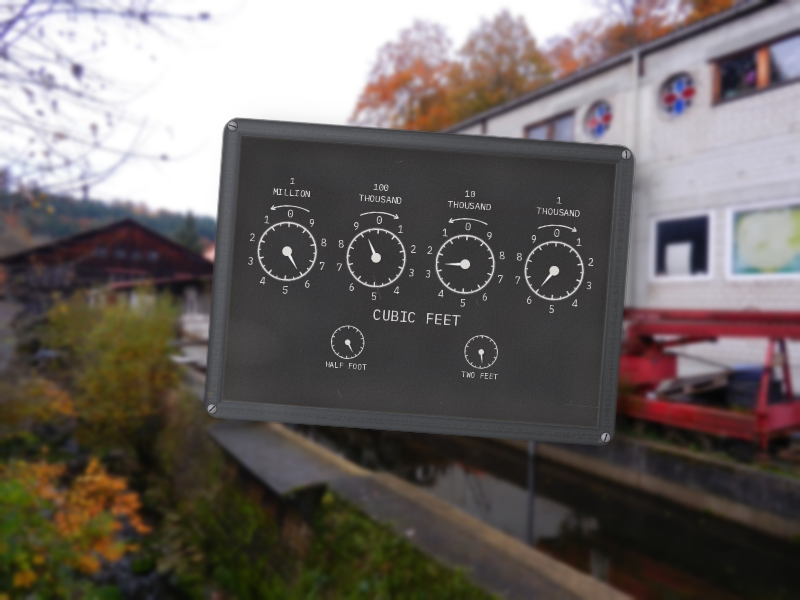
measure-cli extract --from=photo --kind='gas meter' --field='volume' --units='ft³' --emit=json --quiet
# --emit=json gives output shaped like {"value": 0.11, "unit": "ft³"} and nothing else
{"value": 592600, "unit": "ft³"}
